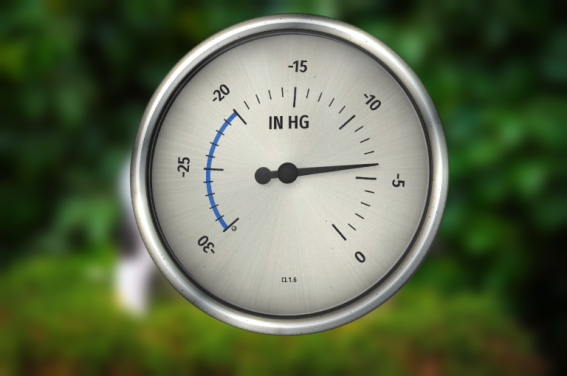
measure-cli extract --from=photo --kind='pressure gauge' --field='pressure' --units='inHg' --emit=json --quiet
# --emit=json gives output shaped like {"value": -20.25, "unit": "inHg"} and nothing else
{"value": -6, "unit": "inHg"}
